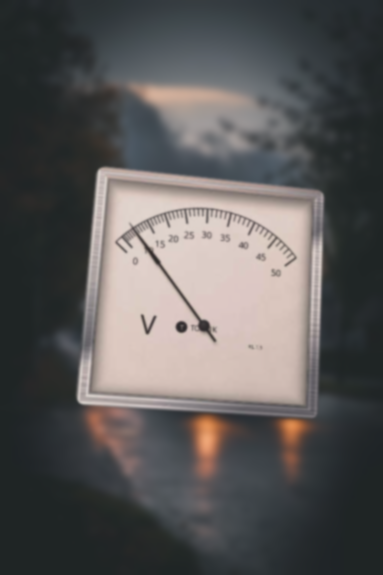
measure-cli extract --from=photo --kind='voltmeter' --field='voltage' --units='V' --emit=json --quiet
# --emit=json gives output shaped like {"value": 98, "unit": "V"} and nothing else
{"value": 10, "unit": "V"}
